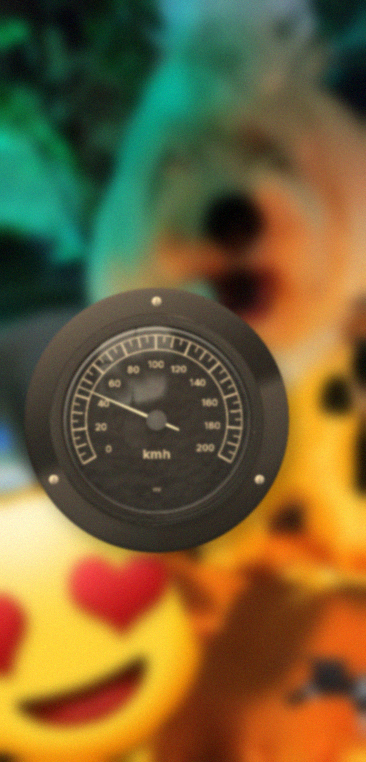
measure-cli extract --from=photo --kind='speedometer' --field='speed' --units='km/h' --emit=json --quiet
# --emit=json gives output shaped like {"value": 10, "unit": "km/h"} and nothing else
{"value": 45, "unit": "km/h"}
